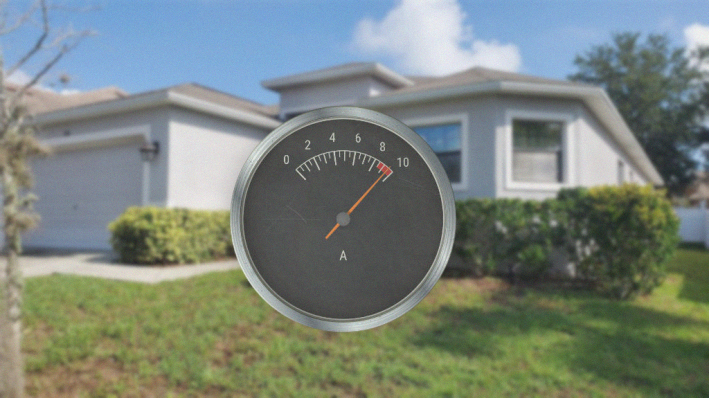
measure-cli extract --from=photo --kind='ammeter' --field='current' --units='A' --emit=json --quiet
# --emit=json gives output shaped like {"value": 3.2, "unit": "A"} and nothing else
{"value": 9.5, "unit": "A"}
